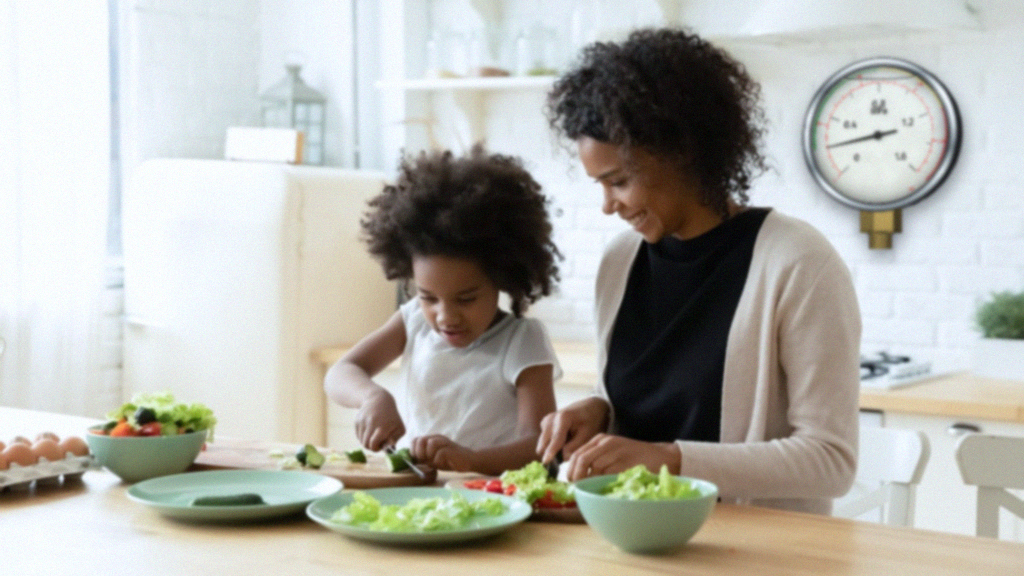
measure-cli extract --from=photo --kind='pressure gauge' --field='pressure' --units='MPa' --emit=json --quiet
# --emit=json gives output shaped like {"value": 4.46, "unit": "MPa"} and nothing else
{"value": 0.2, "unit": "MPa"}
